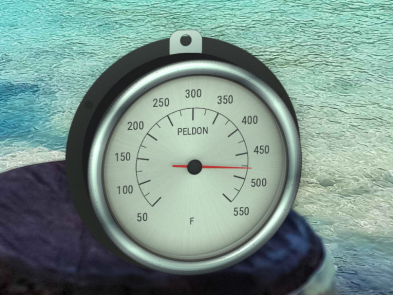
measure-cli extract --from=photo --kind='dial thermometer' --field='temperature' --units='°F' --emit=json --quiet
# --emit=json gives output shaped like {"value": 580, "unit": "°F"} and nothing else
{"value": 475, "unit": "°F"}
